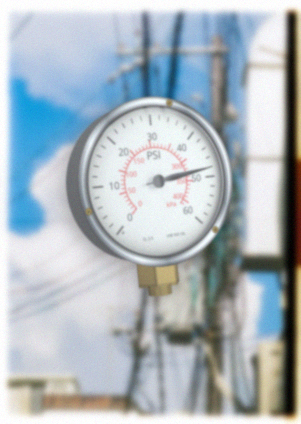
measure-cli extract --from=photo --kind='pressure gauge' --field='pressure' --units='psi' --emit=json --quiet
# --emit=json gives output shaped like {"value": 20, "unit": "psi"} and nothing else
{"value": 48, "unit": "psi"}
